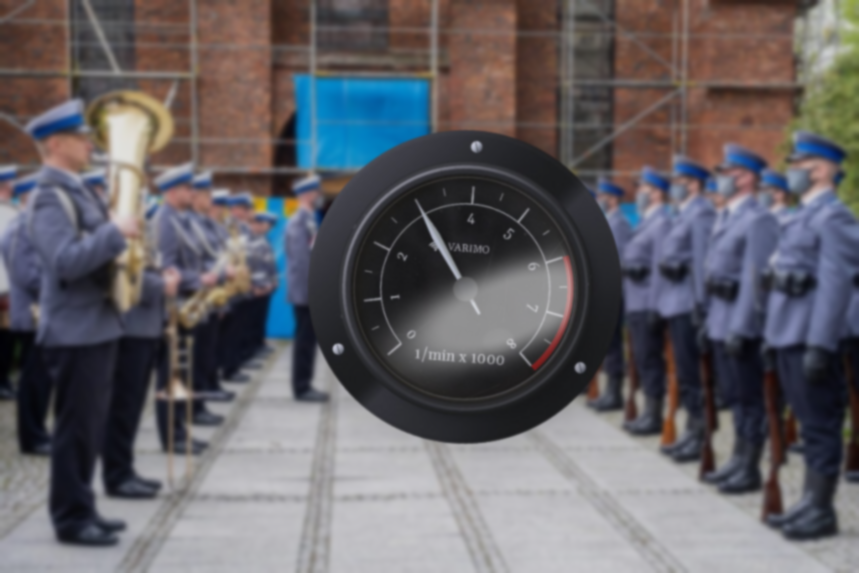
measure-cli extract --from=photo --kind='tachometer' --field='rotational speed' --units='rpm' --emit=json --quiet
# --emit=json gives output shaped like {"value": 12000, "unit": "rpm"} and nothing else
{"value": 3000, "unit": "rpm"}
